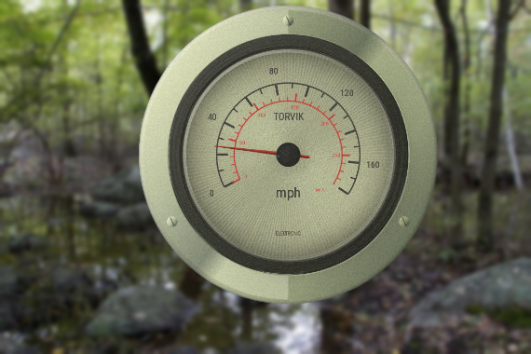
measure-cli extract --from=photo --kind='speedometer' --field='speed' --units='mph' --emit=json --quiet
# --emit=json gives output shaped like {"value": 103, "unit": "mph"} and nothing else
{"value": 25, "unit": "mph"}
